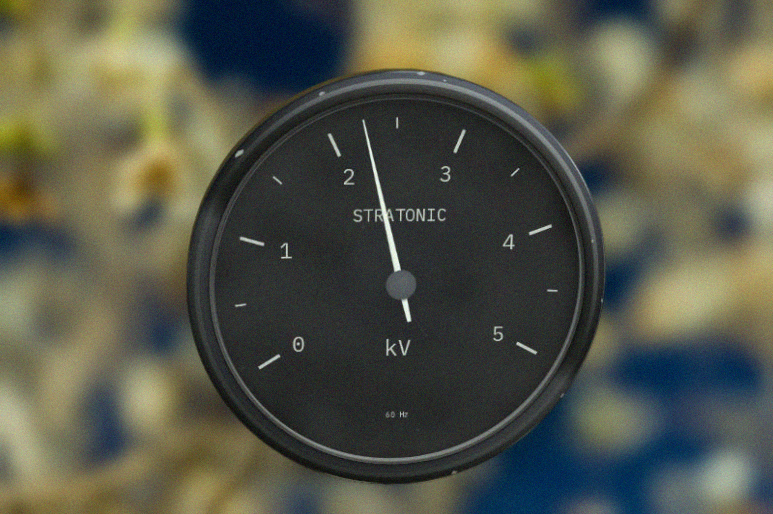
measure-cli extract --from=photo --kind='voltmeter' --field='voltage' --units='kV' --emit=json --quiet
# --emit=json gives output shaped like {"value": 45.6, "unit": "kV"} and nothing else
{"value": 2.25, "unit": "kV"}
